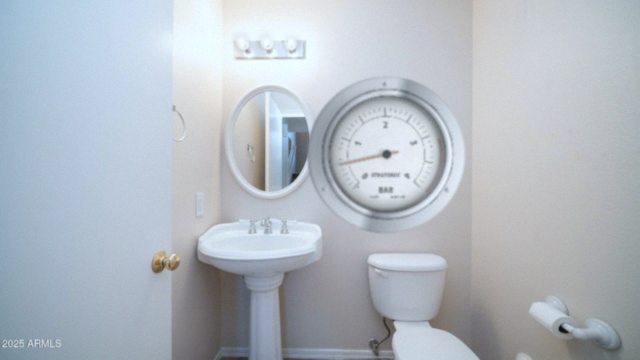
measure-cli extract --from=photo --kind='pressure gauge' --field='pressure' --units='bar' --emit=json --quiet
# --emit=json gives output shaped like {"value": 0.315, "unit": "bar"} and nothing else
{"value": 0.5, "unit": "bar"}
